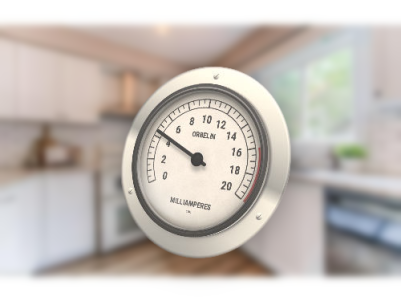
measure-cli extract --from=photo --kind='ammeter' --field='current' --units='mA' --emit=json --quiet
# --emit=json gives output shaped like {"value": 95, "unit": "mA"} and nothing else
{"value": 4.5, "unit": "mA"}
